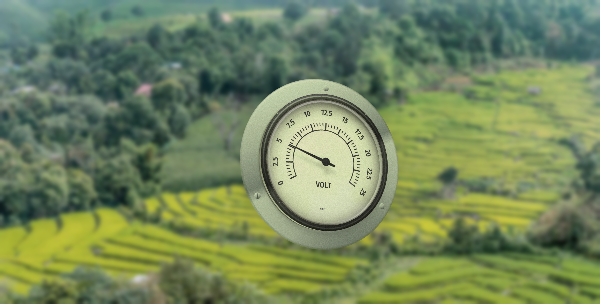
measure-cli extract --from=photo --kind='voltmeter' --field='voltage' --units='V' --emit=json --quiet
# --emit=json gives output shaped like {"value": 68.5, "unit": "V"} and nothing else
{"value": 5, "unit": "V"}
